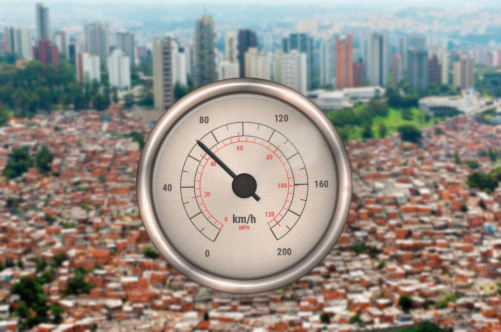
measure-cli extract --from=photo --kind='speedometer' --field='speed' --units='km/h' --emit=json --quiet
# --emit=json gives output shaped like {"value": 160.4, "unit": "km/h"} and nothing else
{"value": 70, "unit": "km/h"}
